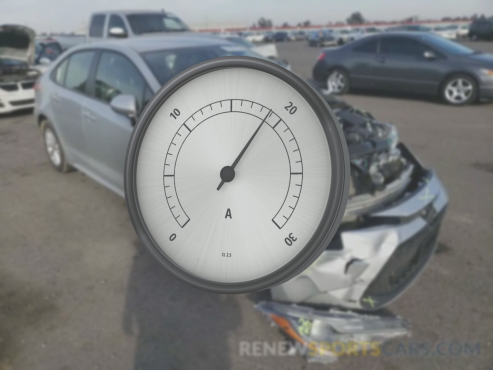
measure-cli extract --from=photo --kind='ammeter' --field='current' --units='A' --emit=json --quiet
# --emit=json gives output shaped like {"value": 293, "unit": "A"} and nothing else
{"value": 19, "unit": "A"}
